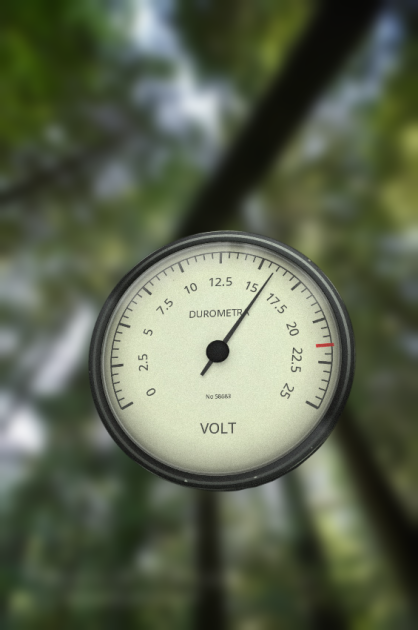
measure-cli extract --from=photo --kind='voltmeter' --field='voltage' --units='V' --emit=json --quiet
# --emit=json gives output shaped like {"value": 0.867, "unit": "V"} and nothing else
{"value": 16, "unit": "V"}
